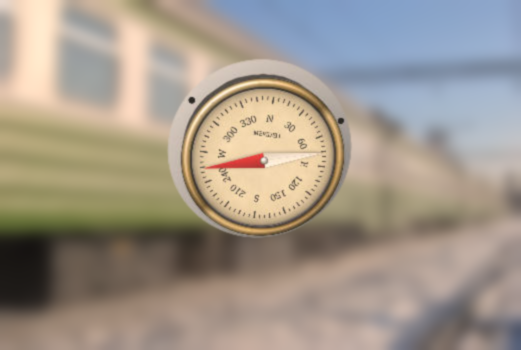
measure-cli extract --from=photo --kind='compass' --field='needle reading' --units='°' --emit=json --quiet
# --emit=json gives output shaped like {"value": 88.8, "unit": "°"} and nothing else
{"value": 255, "unit": "°"}
